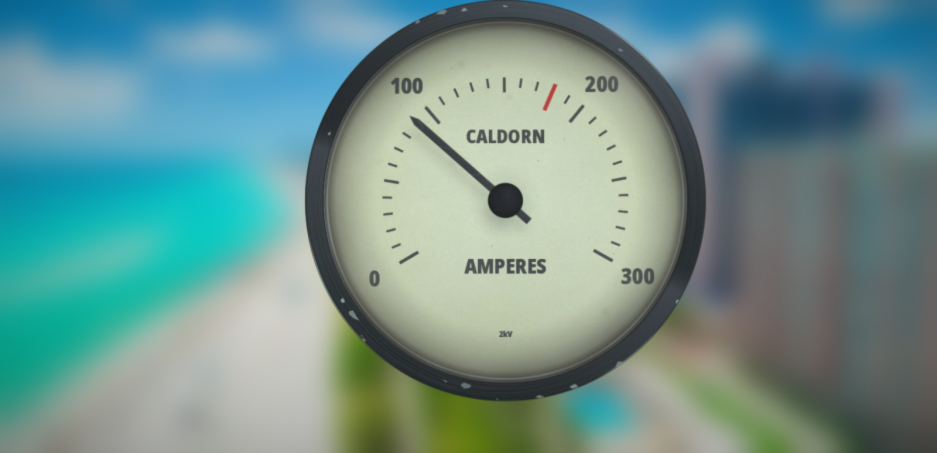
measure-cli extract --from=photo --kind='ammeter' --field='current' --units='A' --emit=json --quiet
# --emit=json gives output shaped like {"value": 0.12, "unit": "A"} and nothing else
{"value": 90, "unit": "A"}
